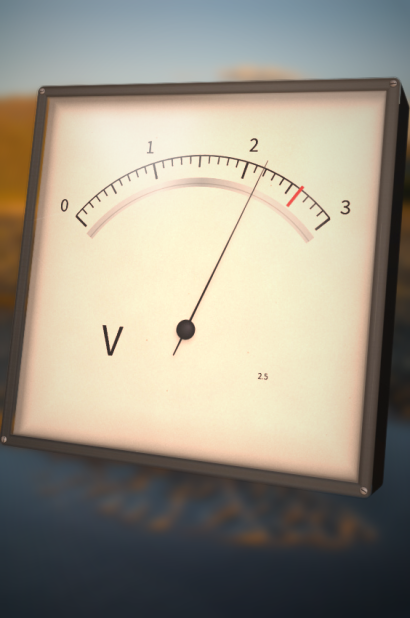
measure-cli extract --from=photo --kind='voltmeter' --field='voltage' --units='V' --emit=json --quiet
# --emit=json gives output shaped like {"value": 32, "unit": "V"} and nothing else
{"value": 2.2, "unit": "V"}
